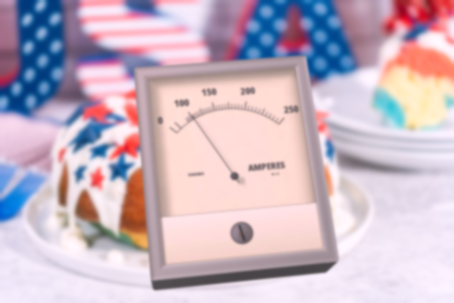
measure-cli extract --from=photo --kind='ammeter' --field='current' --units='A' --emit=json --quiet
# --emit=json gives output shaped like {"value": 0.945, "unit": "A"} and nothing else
{"value": 100, "unit": "A"}
